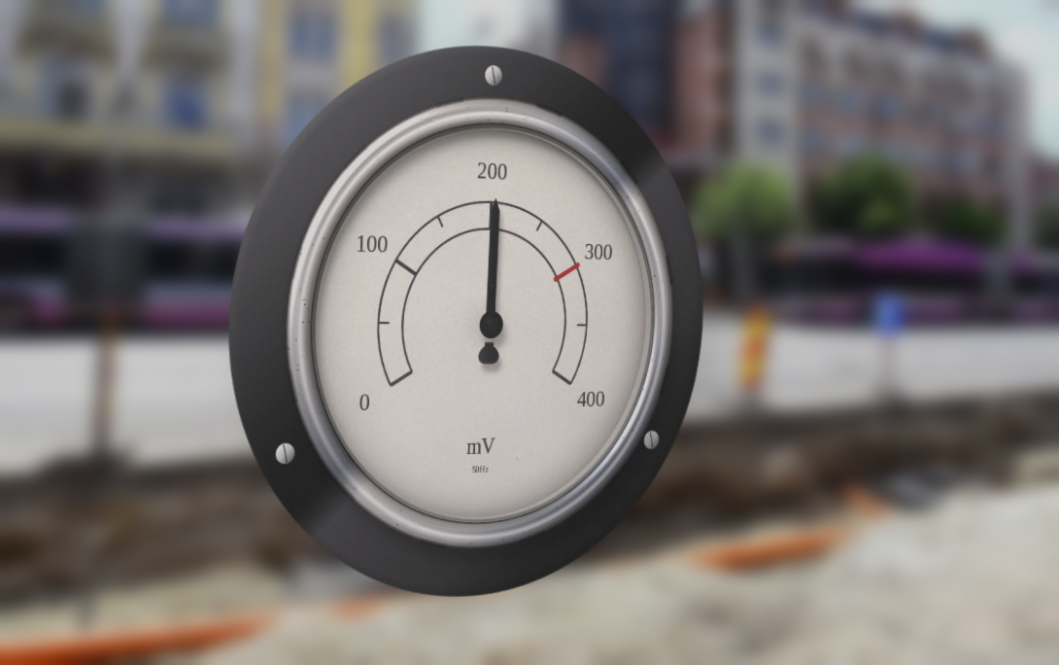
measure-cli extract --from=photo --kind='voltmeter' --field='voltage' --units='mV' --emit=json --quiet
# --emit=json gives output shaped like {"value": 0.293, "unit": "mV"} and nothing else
{"value": 200, "unit": "mV"}
